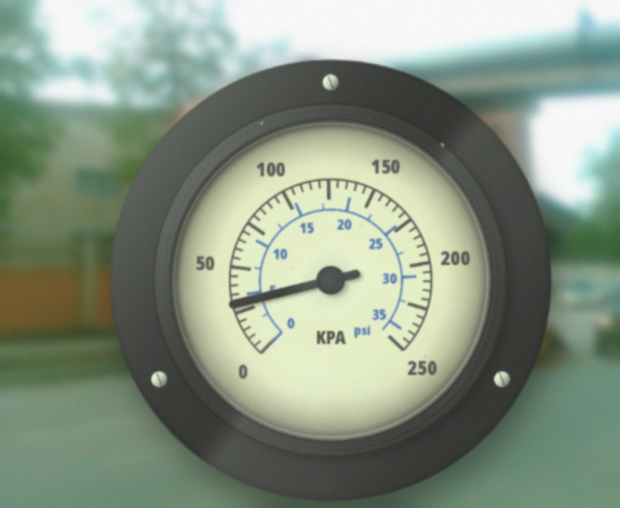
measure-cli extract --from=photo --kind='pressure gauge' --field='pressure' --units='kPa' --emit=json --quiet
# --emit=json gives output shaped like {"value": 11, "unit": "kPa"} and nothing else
{"value": 30, "unit": "kPa"}
